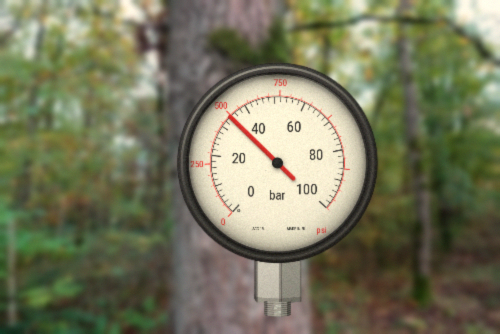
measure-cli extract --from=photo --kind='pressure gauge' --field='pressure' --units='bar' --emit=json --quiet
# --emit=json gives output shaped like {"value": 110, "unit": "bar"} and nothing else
{"value": 34, "unit": "bar"}
